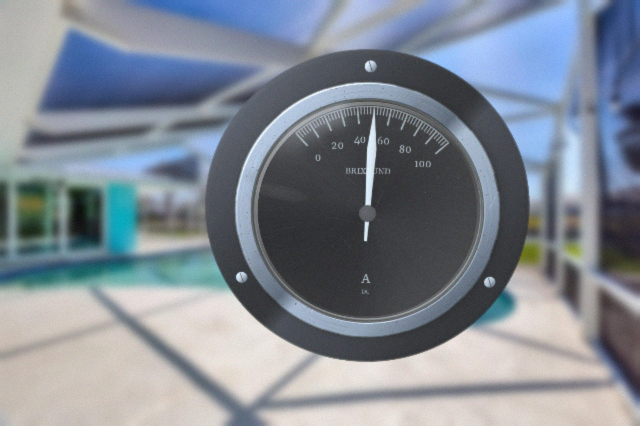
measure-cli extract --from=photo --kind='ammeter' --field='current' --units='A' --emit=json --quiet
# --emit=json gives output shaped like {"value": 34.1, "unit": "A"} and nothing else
{"value": 50, "unit": "A"}
